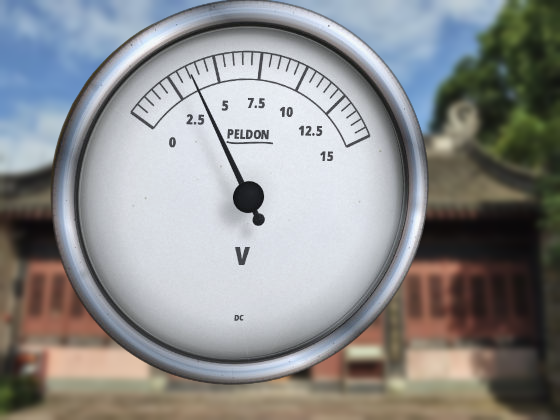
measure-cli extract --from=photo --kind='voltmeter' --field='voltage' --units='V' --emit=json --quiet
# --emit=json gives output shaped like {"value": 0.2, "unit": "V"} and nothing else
{"value": 3.5, "unit": "V"}
